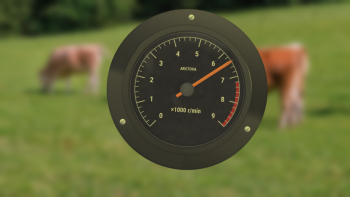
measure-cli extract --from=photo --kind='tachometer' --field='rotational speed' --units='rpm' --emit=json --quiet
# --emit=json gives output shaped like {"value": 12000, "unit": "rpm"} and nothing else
{"value": 6400, "unit": "rpm"}
